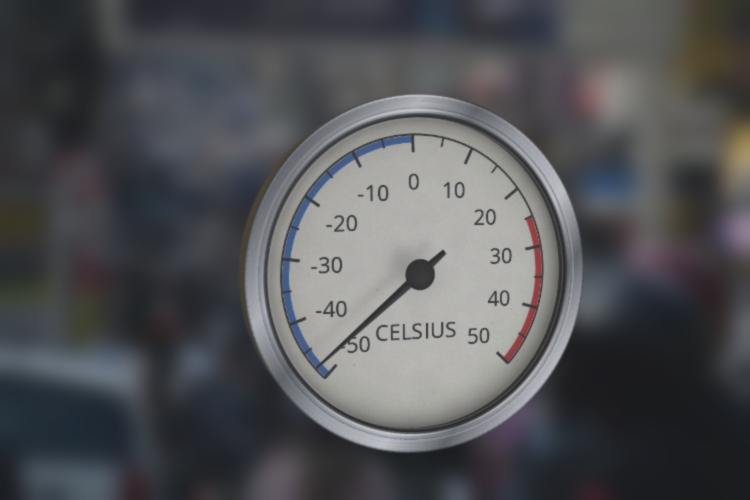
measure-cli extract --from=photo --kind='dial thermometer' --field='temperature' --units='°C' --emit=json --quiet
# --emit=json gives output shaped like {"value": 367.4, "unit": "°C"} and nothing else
{"value": -47.5, "unit": "°C"}
